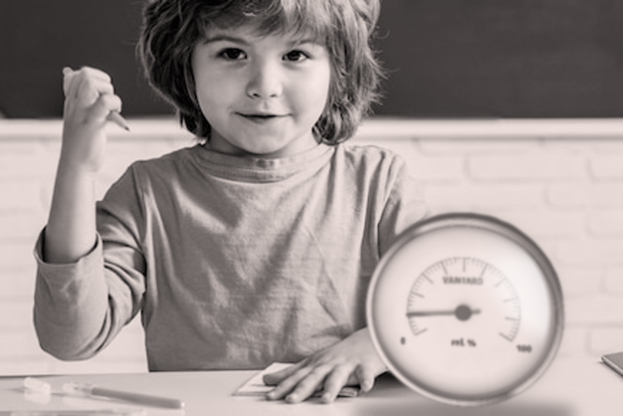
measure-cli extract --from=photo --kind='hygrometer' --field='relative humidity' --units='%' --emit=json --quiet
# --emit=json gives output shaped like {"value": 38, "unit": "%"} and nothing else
{"value": 10, "unit": "%"}
